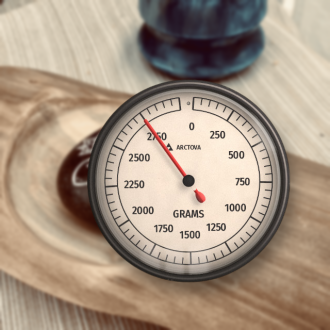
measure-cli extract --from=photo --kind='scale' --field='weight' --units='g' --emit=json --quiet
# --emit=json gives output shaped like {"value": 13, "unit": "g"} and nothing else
{"value": 2750, "unit": "g"}
